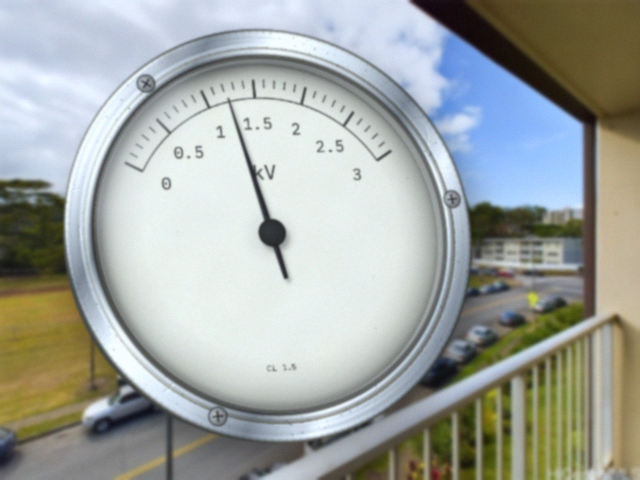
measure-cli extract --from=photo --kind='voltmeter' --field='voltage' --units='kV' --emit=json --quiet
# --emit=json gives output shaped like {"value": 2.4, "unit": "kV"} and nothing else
{"value": 1.2, "unit": "kV"}
